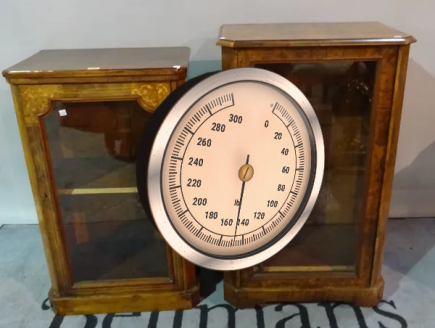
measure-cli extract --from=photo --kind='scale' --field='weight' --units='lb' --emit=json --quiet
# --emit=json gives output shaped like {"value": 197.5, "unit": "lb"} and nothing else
{"value": 150, "unit": "lb"}
